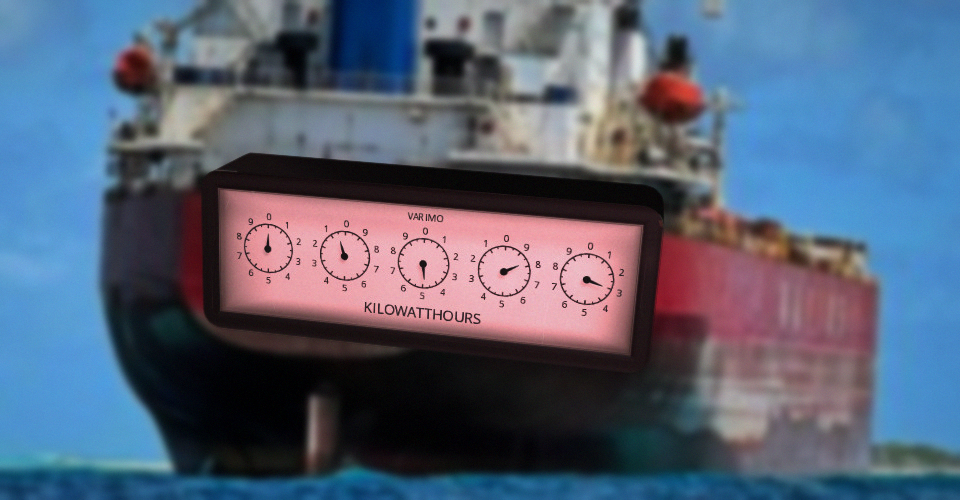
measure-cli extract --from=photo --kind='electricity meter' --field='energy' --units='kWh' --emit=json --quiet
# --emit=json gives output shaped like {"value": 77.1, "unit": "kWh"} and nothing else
{"value": 483, "unit": "kWh"}
